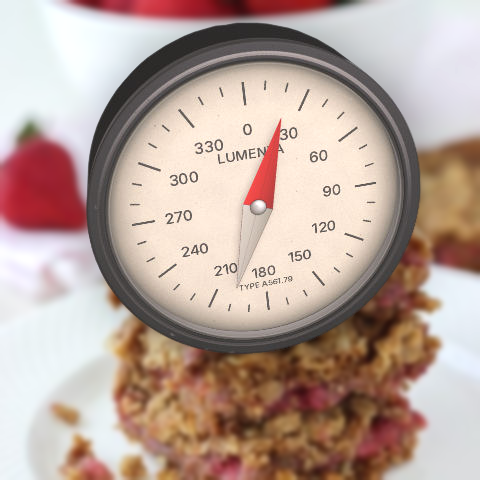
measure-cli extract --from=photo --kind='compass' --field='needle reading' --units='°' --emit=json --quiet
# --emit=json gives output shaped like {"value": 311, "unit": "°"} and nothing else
{"value": 20, "unit": "°"}
